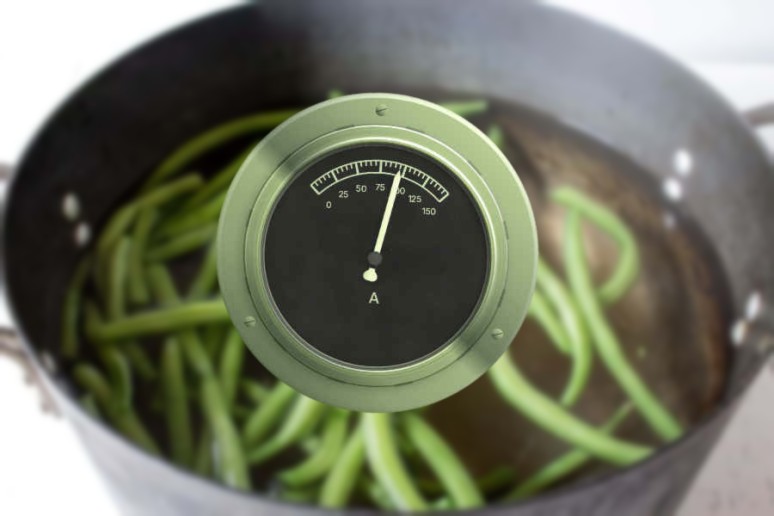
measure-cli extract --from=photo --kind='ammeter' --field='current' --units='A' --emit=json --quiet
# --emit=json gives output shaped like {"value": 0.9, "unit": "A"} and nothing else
{"value": 95, "unit": "A"}
